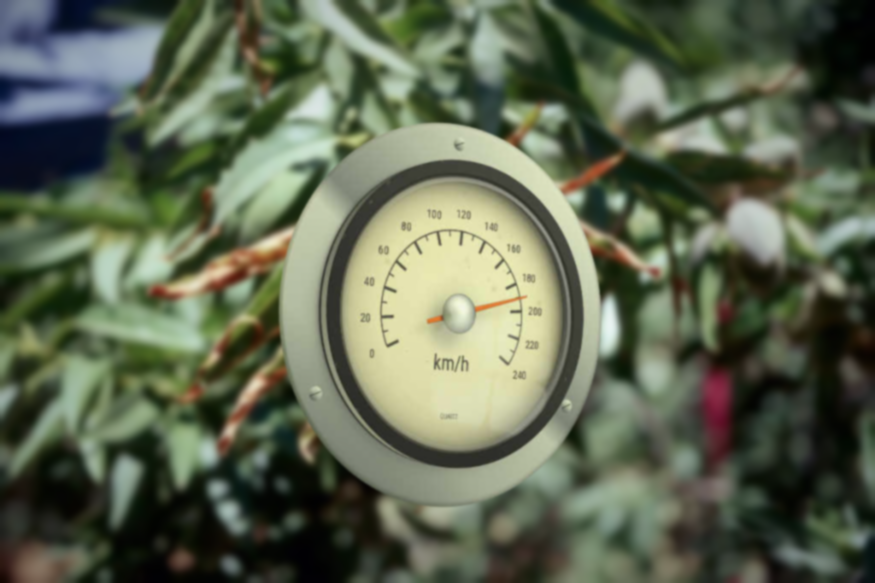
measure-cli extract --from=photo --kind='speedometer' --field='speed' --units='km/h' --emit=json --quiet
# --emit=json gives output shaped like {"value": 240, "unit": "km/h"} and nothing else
{"value": 190, "unit": "km/h"}
